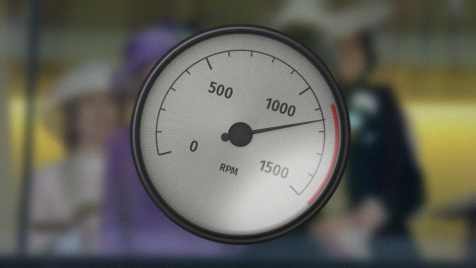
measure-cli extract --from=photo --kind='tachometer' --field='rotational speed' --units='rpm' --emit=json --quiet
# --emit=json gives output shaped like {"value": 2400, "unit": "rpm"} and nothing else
{"value": 1150, "unit": "rpm"}
